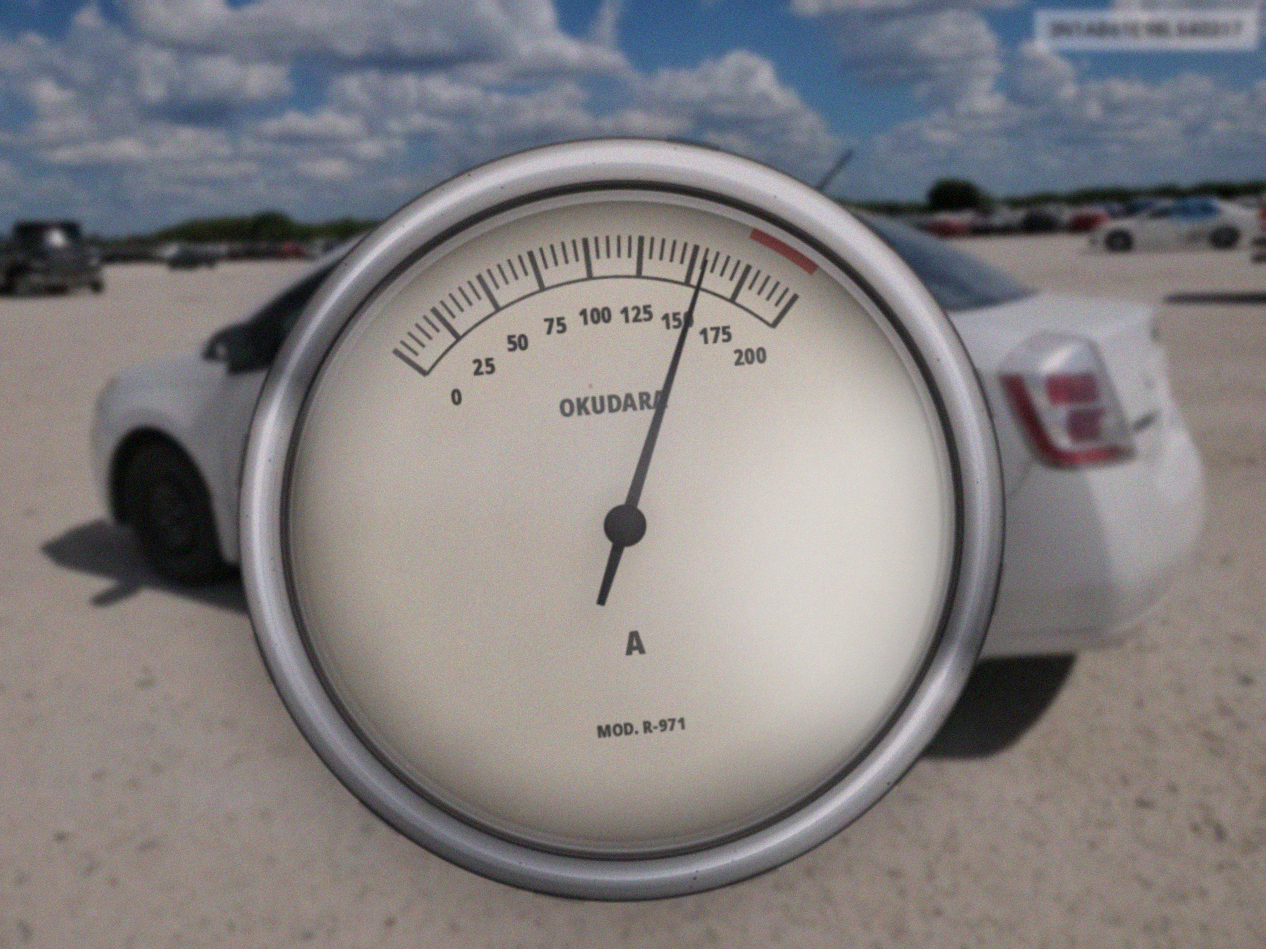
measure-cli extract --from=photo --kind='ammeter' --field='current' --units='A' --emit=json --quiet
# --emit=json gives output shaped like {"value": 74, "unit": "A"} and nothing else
{"value": 155, "unit": "A"}
